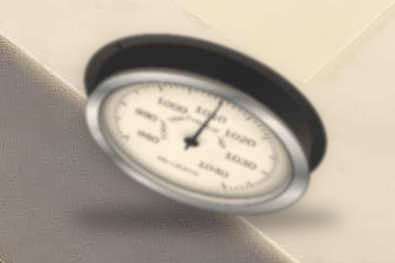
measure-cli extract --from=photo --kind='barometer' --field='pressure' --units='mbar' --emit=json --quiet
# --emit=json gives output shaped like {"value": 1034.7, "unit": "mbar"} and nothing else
{"value": 1010, "unit": "mbar"}
